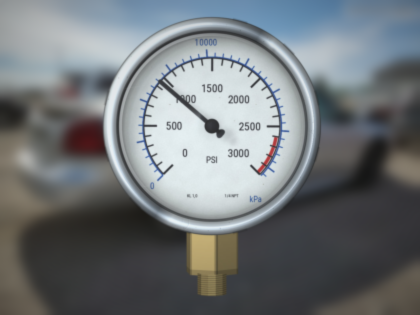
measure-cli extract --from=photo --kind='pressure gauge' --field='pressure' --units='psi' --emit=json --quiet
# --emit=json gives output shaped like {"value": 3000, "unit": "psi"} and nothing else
{"value": 950, "unit": "psi"}
